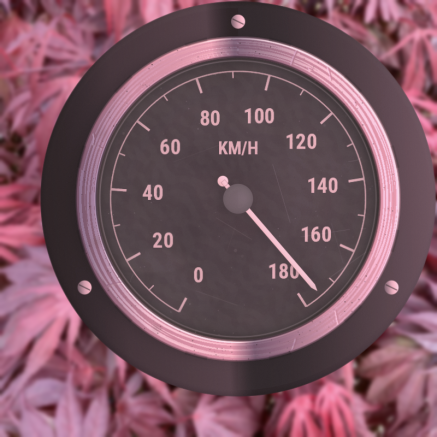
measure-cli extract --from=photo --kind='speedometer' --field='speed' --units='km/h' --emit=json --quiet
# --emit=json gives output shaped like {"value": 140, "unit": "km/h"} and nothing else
{"value": 175, "unit": "km/h"}
